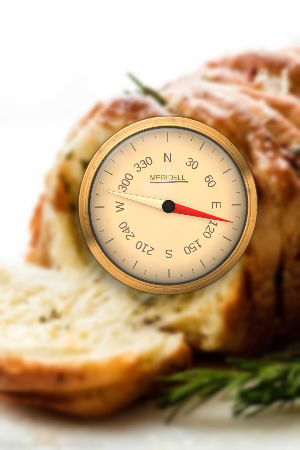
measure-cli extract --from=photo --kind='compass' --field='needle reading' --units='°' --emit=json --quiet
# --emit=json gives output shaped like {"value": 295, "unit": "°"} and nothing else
{"value": 105, "unit": "°"}
